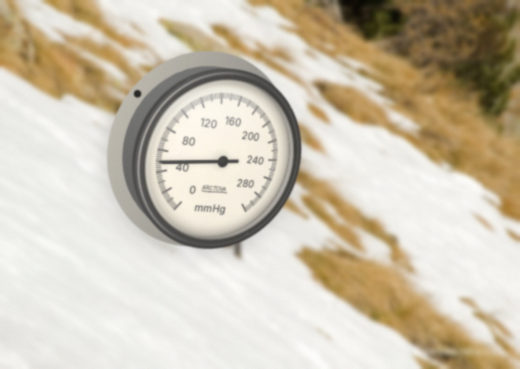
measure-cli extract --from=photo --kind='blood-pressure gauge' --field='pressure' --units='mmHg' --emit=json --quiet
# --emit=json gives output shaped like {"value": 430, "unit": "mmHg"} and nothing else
{"value": 50, "unit": "mmHg"}
